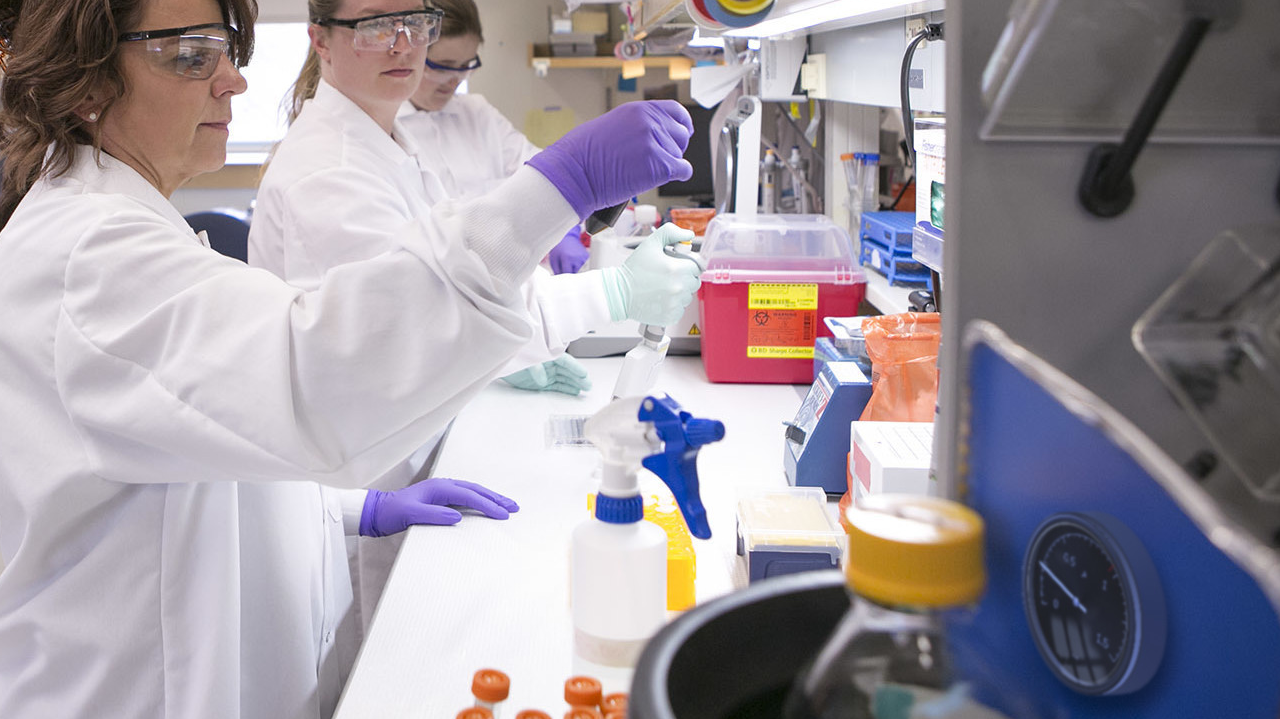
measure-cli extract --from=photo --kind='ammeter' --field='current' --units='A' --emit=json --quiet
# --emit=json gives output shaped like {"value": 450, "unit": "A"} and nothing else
{"value": 0.25, "unit": "A"}
